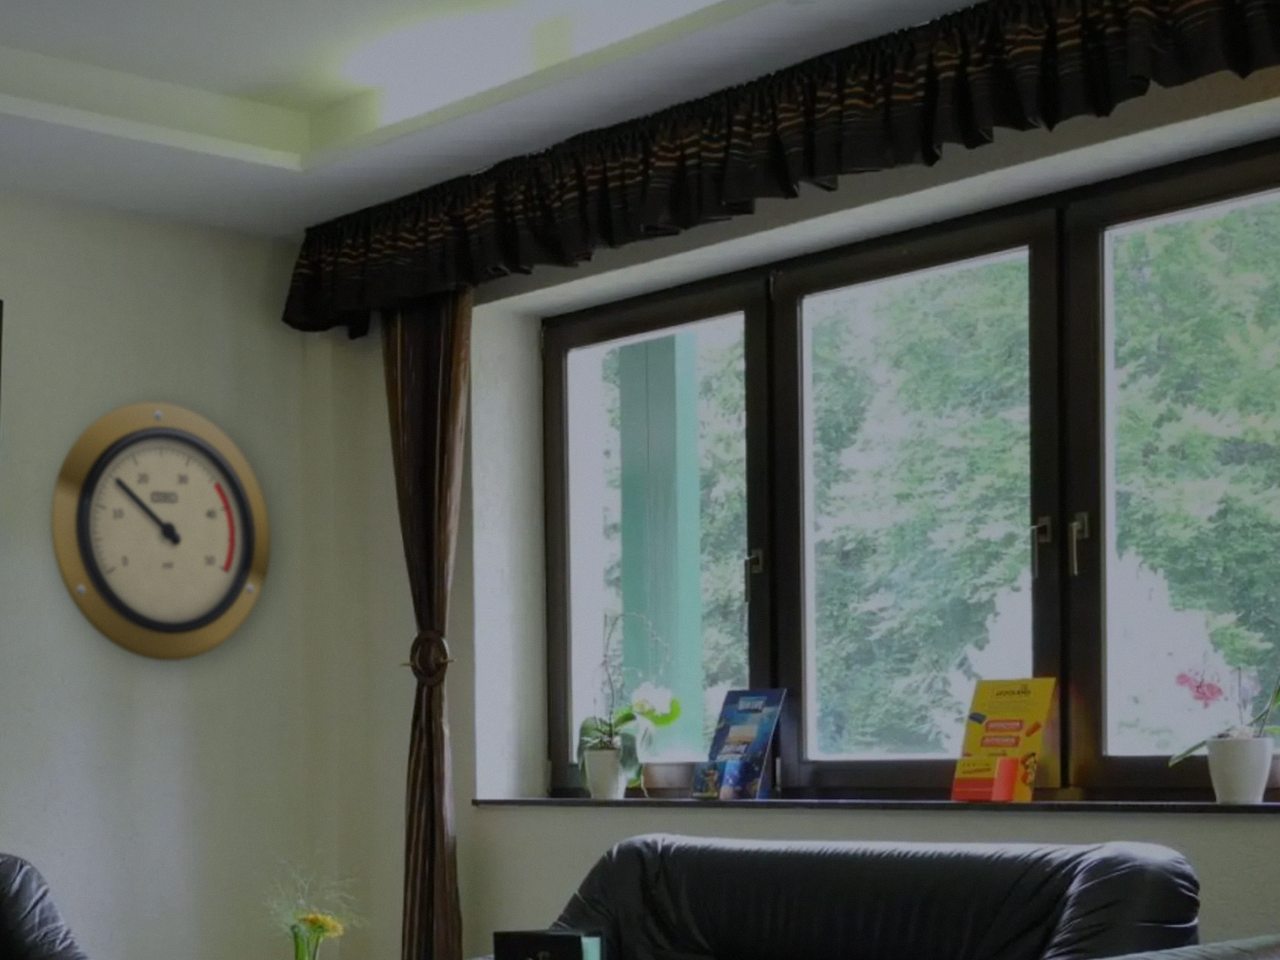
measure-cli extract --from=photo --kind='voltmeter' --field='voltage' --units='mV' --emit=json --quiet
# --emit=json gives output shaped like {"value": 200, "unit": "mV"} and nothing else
{"value": 15, "unit": "mV"}
